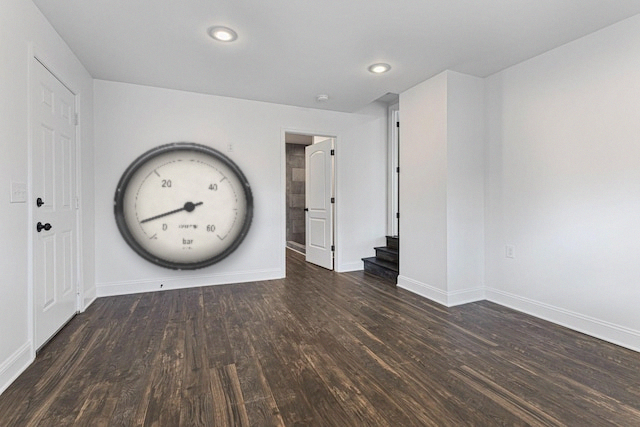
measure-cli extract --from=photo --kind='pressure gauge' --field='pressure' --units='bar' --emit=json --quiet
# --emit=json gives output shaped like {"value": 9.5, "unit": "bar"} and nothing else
{"value": 5, "unit": "bar"}
